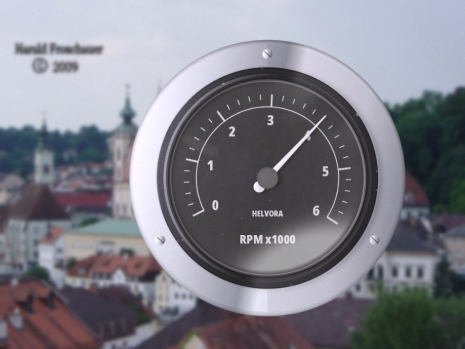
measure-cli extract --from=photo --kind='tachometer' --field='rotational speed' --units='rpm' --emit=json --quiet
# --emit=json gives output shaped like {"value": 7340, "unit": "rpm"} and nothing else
{"value": 4000, "unit": "rpm"}
